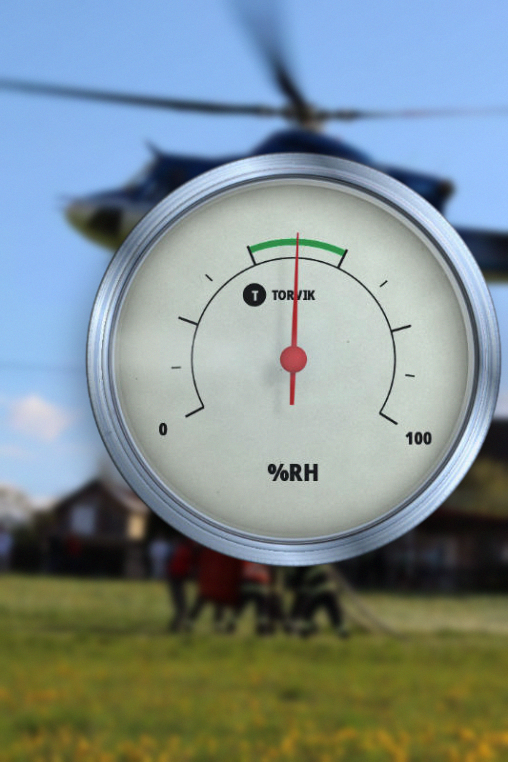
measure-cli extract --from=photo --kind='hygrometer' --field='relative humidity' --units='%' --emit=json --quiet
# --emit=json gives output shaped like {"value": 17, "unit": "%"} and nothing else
{"value": 50, "unit": "%"}
